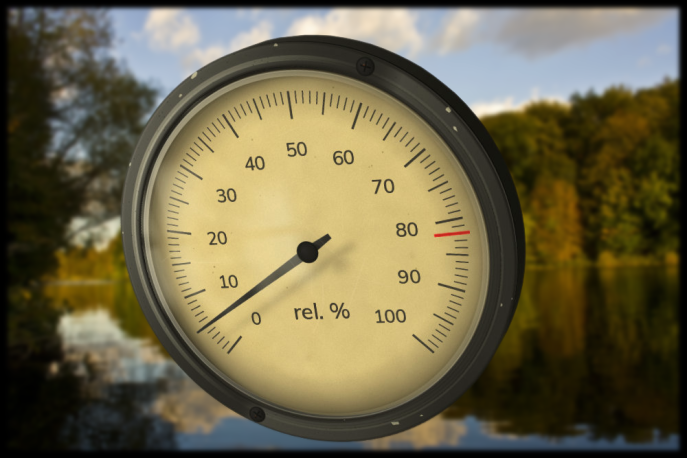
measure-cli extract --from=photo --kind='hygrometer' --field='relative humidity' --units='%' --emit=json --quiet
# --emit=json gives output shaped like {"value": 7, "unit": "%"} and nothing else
{"value": 5, "unit": "%"}
